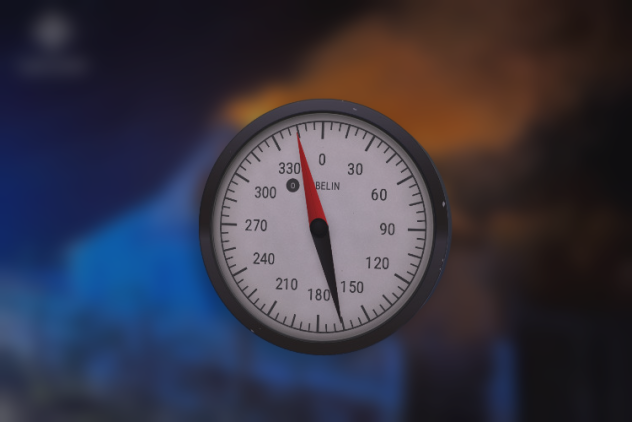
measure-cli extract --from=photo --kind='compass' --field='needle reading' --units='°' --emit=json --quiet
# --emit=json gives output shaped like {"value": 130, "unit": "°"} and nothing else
{"value": 345, "unit": "°"}
